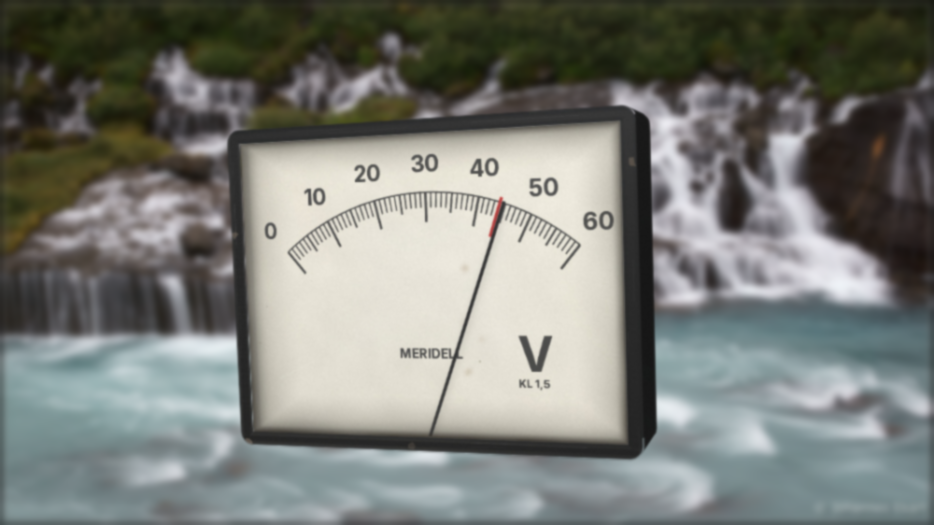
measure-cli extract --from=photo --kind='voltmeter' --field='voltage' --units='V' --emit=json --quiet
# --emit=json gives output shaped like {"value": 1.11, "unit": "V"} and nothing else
{"value": 45, "unit": "V"}
